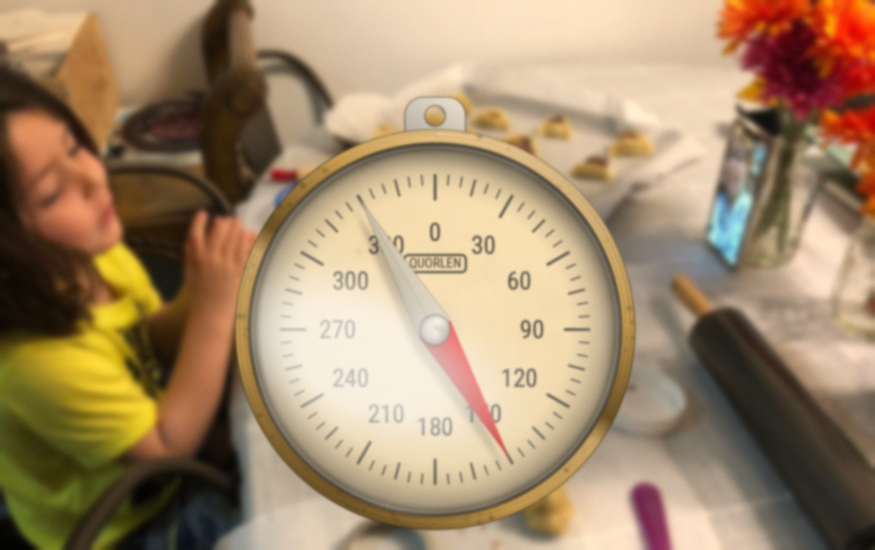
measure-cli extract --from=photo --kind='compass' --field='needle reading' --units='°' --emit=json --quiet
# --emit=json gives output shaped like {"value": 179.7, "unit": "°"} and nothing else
{"value": 150, "unit": "°"}
